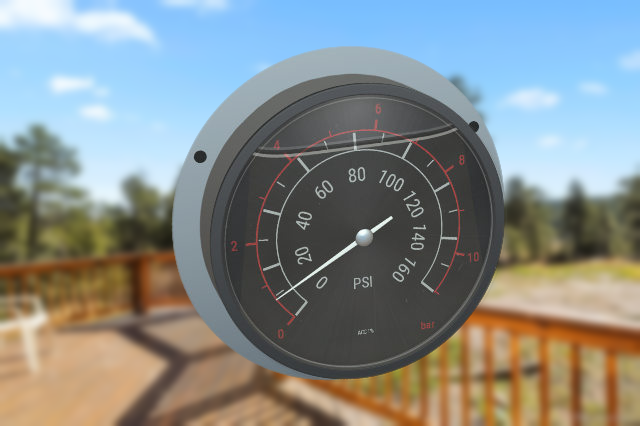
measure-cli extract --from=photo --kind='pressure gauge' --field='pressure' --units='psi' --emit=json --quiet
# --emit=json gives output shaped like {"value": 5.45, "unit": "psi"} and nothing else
{"value": 10, "unit": "psi"}
